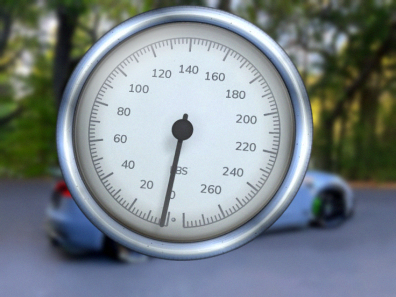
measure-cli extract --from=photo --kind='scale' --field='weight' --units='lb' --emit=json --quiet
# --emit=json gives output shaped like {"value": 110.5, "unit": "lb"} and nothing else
{"value": 2, "unit": "lb"}
